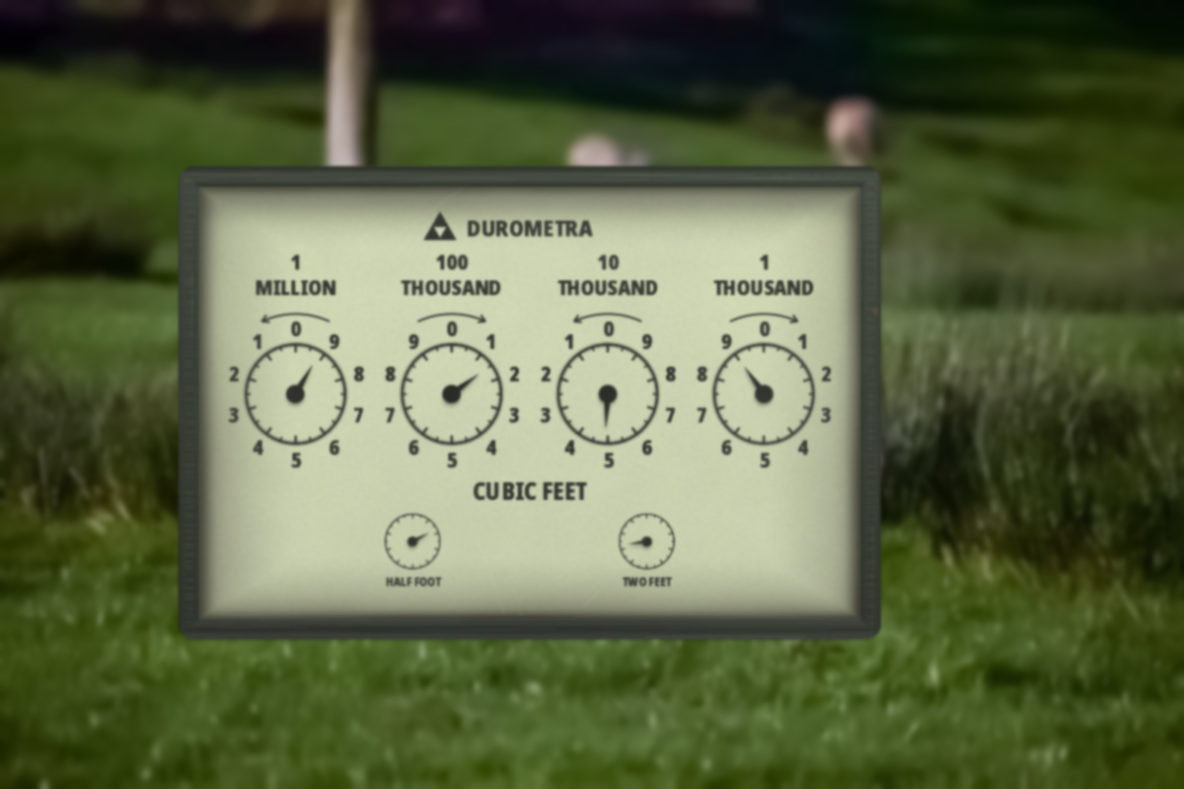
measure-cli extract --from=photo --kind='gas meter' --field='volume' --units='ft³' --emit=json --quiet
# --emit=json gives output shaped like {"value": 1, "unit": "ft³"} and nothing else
{"value": 914900, "unit": "ft³"}
